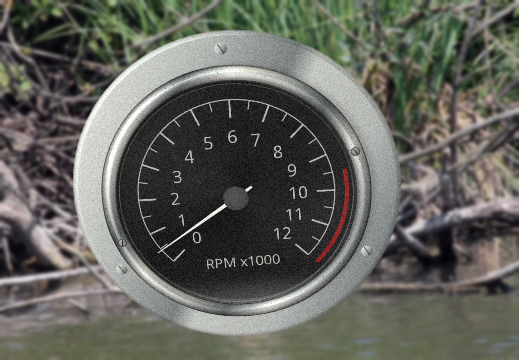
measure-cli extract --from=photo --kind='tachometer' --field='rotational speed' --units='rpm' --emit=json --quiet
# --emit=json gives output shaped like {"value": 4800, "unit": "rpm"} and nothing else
{"value": 500, "unit": "rpm"}
